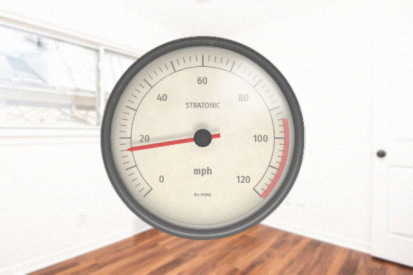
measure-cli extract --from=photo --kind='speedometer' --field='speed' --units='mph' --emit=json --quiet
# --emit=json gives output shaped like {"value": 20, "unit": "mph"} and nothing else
{"value": 16, "unit": "mph"}
